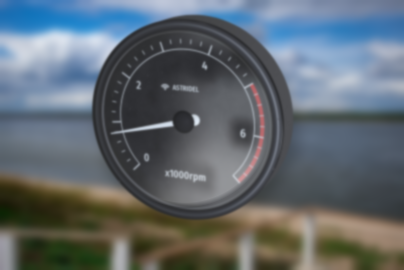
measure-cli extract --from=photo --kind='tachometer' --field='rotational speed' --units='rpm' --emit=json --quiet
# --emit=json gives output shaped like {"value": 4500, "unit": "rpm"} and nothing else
{"value": 800, "unit": "rpm"}
